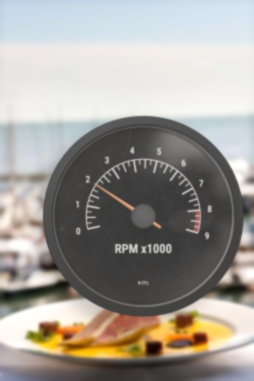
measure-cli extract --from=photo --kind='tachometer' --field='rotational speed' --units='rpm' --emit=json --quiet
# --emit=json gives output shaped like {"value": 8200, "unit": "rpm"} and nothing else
{"value": 2000, "unit": "rpm"}
